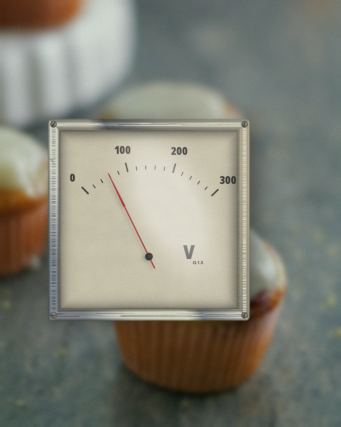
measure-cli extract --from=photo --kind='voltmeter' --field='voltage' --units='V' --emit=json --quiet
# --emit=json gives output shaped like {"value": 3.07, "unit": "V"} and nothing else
{"value": 60, "unit": "V"}
